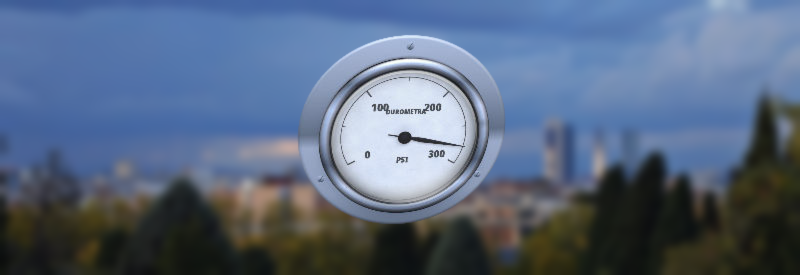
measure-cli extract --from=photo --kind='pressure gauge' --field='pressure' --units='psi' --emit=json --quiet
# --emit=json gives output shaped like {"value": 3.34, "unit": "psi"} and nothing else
{"value": 275, "unit": "psi"}
